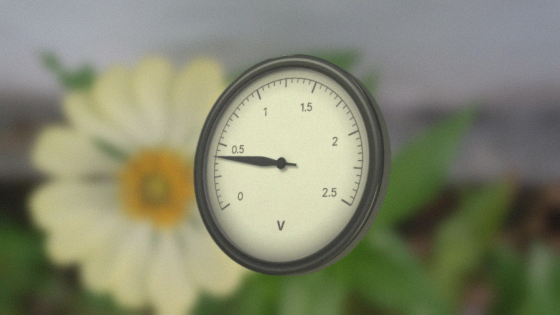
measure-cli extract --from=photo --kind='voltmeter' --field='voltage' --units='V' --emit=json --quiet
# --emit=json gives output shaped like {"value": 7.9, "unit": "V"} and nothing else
{"value": 0.4, "unit": "V"}
